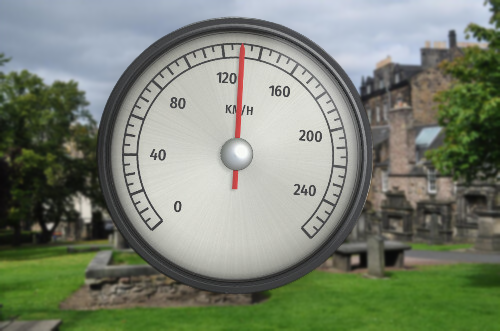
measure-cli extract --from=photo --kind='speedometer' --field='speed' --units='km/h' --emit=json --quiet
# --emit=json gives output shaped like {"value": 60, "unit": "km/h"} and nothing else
{"value": 130, "unit": "km/h"}
